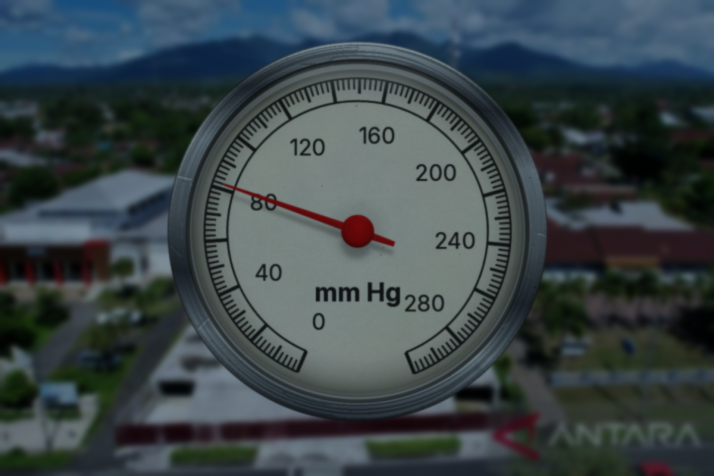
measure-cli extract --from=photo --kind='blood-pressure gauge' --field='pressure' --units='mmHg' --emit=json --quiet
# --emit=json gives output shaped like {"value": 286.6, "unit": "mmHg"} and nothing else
{"value": 82, "unit": "mmHg"}
